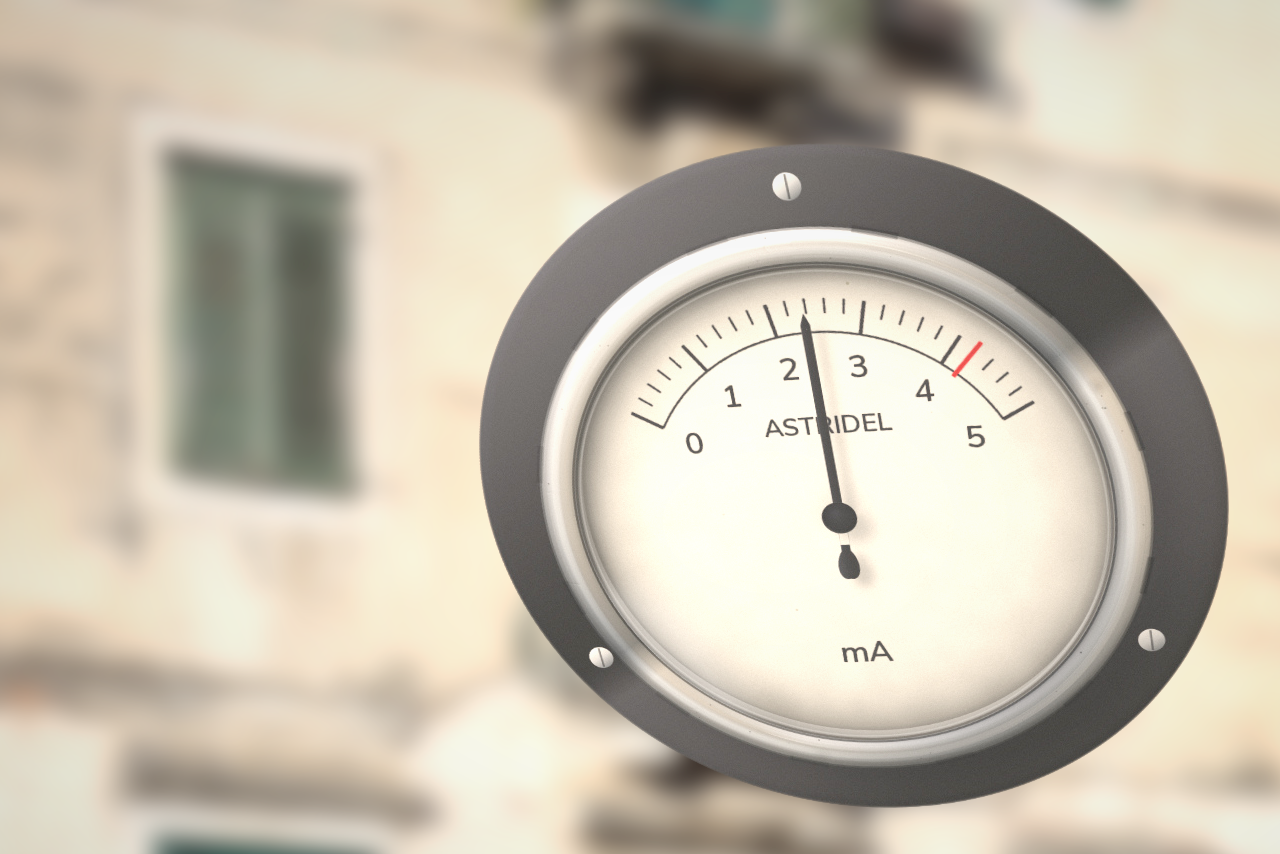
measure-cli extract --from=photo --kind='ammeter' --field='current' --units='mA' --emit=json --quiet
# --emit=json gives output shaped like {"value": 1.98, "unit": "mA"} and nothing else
{"value": 2.4, "unit": "mA"}
